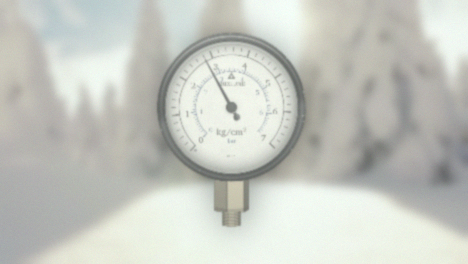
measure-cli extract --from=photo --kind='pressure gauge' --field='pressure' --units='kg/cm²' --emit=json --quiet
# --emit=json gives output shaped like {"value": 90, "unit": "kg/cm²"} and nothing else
{"value": 2.8, "unit": "kg/cm²"}
